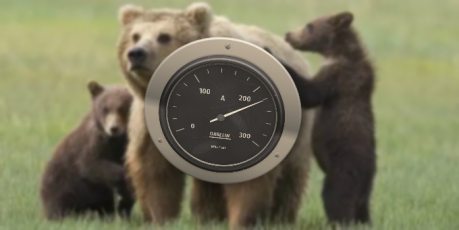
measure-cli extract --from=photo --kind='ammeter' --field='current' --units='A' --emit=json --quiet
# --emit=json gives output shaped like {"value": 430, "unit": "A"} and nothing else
{"value": 220, "unit": "A"}
